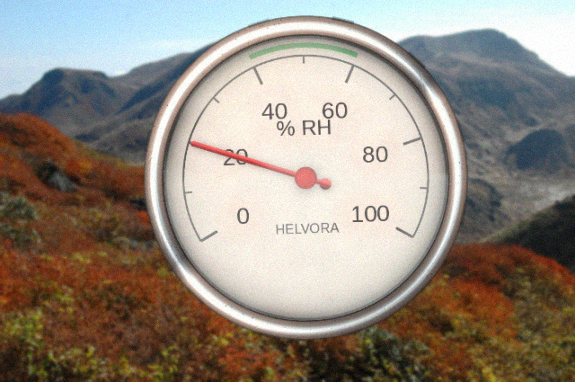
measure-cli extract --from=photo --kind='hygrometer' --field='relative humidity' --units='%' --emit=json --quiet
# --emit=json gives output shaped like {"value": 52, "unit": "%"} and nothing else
{"value": 20, "unit": "%"}
